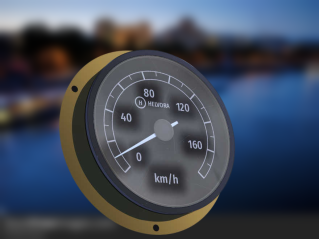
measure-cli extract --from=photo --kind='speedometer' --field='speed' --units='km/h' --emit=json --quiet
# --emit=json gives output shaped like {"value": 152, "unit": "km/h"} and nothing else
{"value": 10, "unit": "km/h"}
